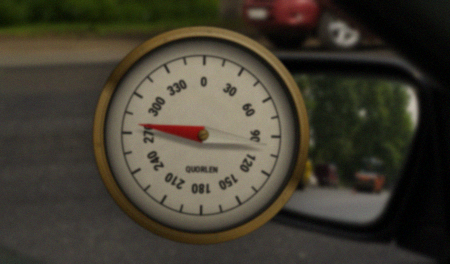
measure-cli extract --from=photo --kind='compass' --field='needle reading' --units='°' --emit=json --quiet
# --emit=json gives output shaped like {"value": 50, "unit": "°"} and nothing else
{"value": 277.5, "unit": "°"}
